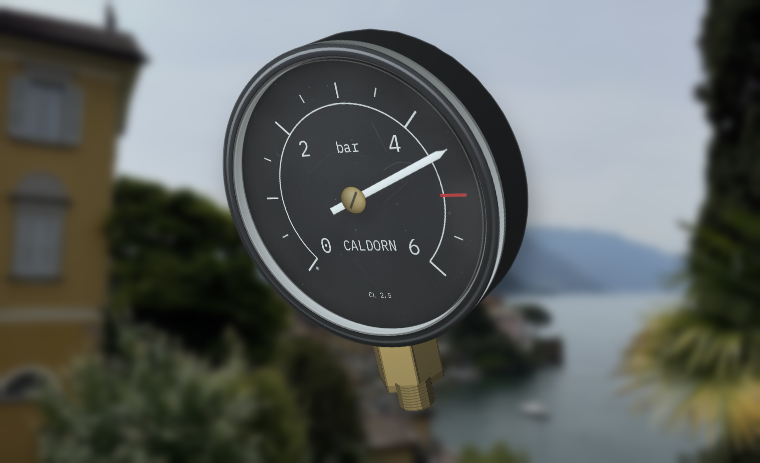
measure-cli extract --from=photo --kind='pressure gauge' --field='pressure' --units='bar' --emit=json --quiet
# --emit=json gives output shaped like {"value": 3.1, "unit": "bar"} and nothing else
{"value": 4.5, "unit": "bar"}
